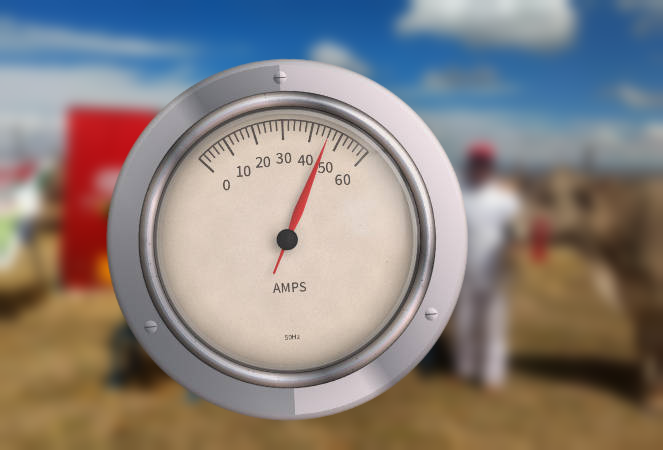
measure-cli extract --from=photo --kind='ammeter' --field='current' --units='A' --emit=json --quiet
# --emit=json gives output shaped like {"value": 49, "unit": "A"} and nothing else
{"value": 46, "unit": "A"}
